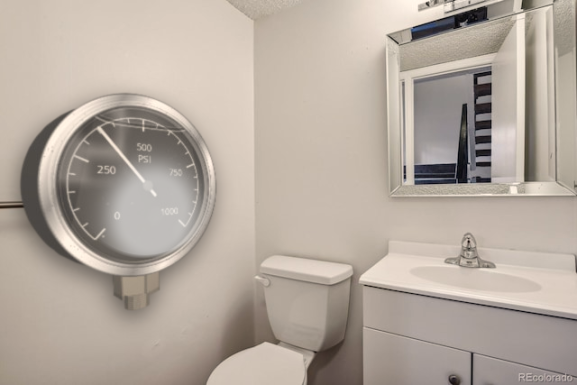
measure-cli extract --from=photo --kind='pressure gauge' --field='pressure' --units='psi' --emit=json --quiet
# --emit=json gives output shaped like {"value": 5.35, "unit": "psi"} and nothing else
{"value": 350, "unit": "psi"}
